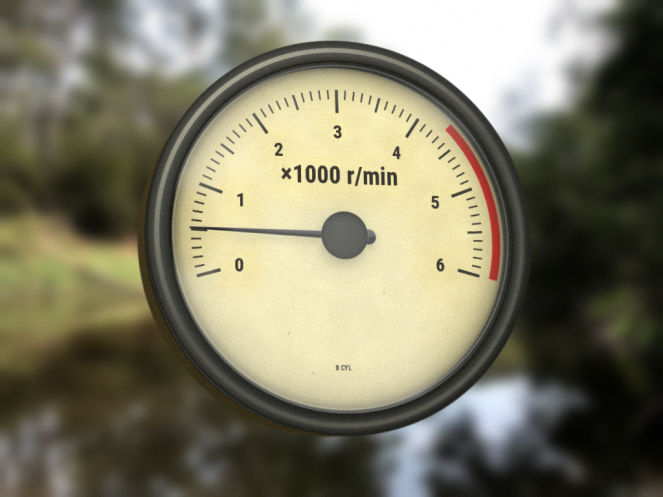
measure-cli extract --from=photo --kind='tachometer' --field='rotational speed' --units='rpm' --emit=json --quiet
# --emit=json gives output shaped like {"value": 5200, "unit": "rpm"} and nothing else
{"value": 500, "unit": "rpm"}
